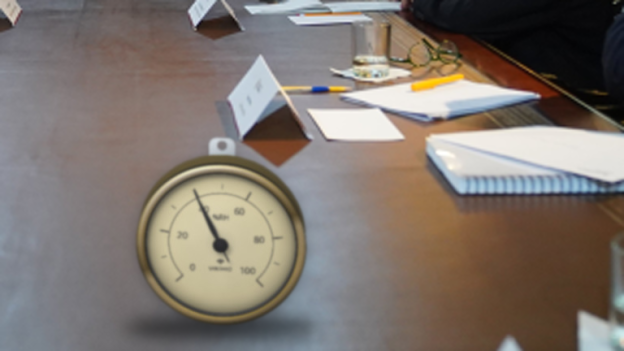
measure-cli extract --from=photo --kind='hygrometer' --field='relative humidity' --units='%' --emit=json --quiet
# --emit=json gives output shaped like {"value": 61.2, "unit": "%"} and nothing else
{"value": 40, "unit": "%"}
